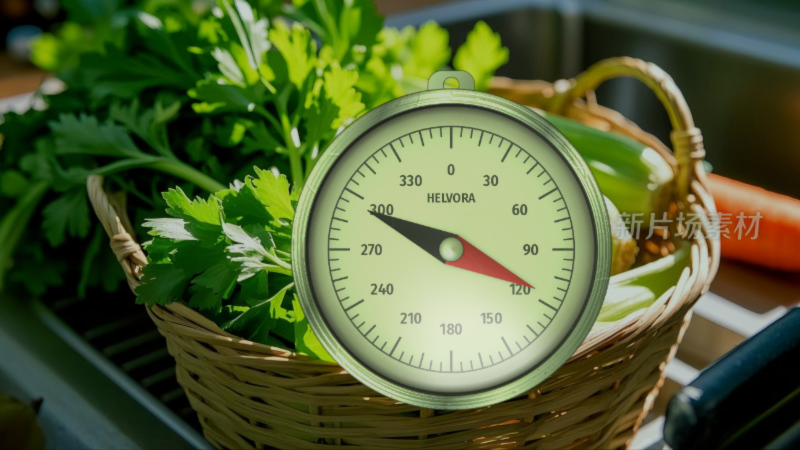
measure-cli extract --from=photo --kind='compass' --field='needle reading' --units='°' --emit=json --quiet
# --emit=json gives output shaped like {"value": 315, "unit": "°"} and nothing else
{"value": 115, "unit": "°"}
